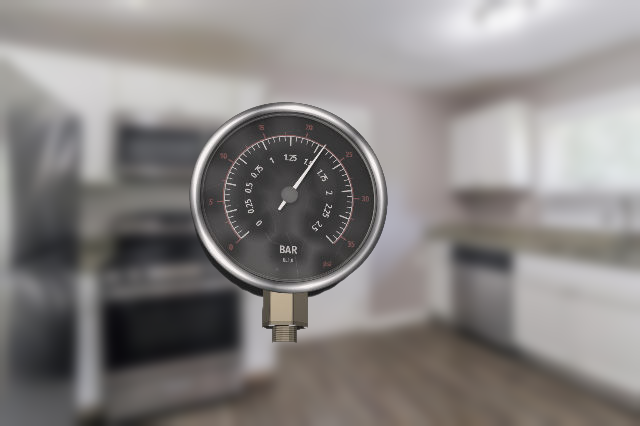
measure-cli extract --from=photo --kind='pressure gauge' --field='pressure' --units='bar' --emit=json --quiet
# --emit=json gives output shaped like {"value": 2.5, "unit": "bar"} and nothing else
{"value": 1.55, "unit": "bar"}
